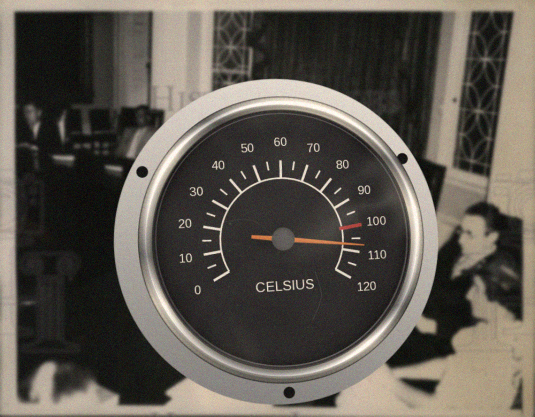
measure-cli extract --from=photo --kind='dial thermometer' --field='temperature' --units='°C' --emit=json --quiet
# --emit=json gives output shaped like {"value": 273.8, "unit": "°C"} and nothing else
{"value": 107.5, "unit": "°C"}
